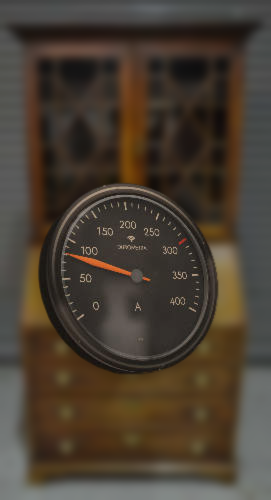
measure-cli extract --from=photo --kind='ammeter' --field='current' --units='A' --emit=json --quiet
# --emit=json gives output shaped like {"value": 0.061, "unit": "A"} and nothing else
{"value": 80, "unit": "A"}
